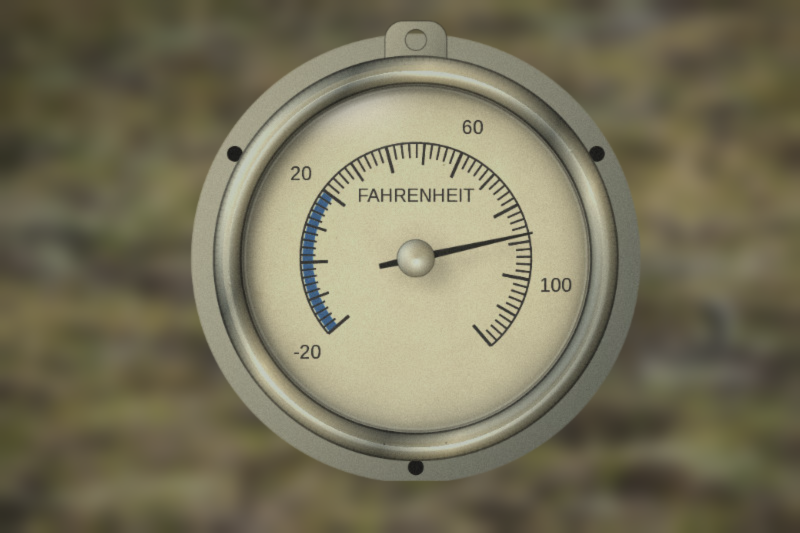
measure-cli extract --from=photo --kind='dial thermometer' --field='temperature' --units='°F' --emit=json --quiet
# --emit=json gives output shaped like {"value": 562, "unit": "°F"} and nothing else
{"value": 88, "unit": "°F"}
